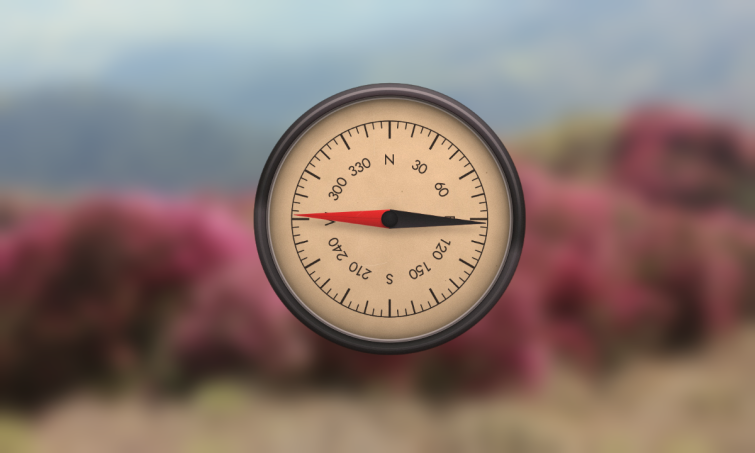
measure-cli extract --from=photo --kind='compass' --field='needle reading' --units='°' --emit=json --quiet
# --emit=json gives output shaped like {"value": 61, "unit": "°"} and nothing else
{"value": 272.5, "unit": "°"}
